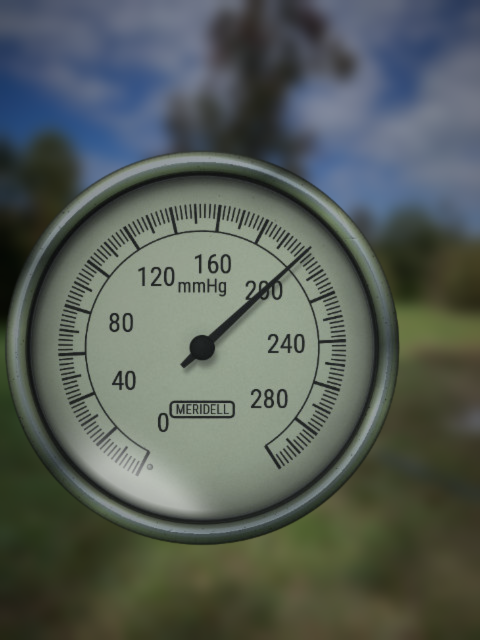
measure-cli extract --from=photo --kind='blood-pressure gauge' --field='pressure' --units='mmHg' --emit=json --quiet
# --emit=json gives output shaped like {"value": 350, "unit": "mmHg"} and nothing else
{"value": 200, "unit": "mmHg"}
